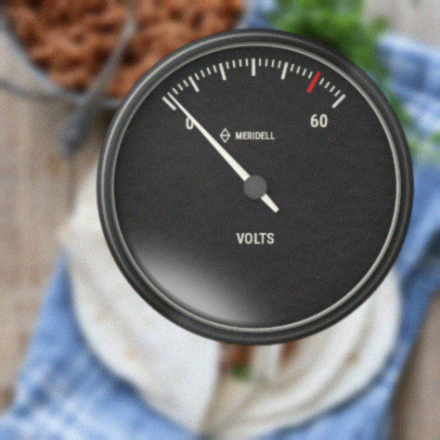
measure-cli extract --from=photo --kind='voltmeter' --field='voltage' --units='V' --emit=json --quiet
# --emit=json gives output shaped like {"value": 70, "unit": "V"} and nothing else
{"value": 2, "unit": "V"}
